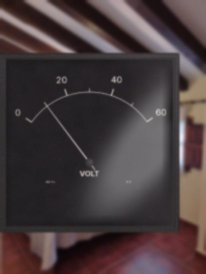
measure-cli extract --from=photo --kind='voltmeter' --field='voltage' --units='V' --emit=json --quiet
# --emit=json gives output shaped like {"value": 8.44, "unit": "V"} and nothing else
{"value": 10, "unit": "V"}
